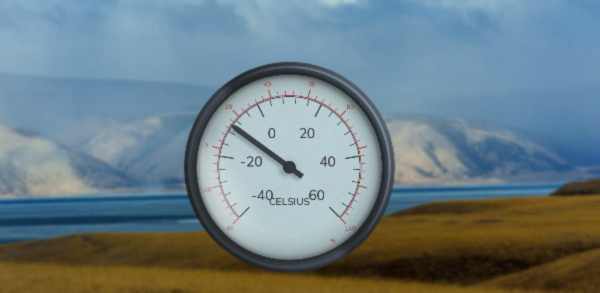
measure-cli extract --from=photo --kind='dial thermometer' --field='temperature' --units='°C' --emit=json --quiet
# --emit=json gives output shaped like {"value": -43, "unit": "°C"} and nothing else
{"value": -10, "unit": "°C"}
